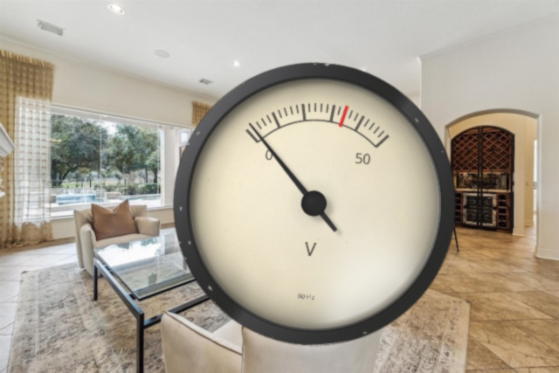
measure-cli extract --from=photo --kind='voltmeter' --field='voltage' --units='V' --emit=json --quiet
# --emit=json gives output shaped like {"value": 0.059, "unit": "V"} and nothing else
{"value": 2, "unit": "V"}
